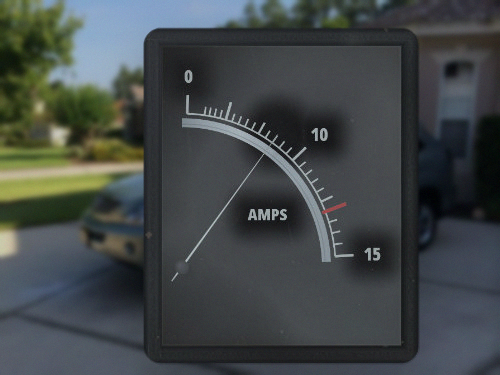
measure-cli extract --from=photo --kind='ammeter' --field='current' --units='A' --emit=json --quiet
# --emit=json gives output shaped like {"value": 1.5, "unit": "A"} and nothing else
{"value": 8.5, "unit": "A"}
